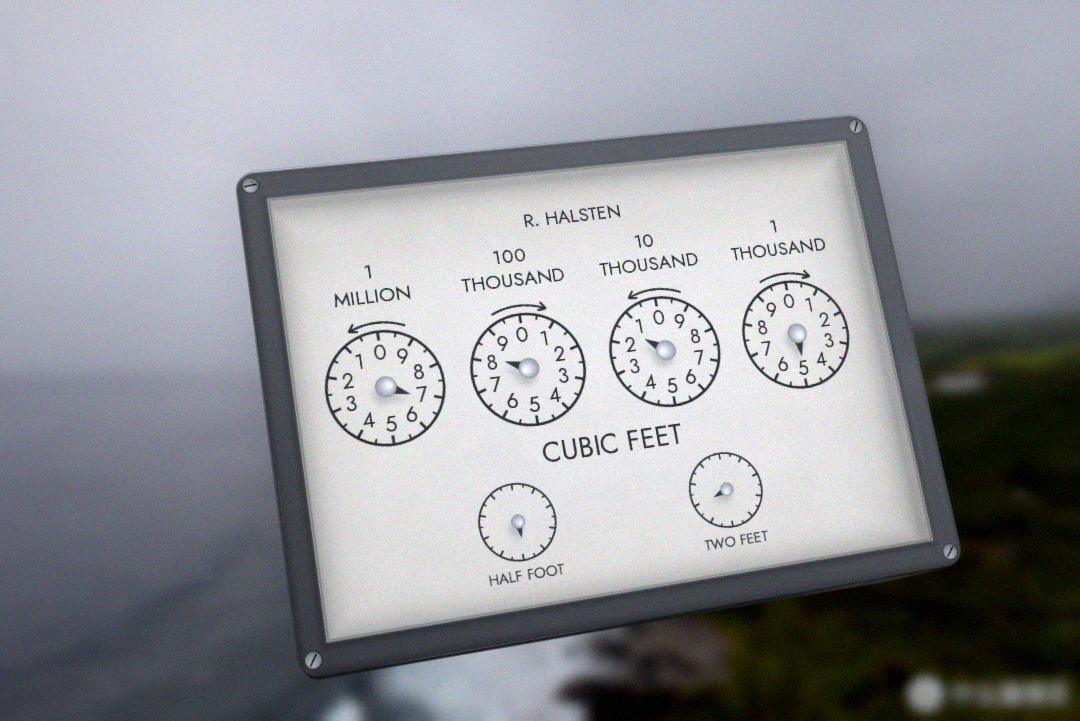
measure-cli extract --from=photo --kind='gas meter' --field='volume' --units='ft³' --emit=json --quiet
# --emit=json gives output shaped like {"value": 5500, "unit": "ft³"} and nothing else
{"value": 681500, "unit": "ft³"}
